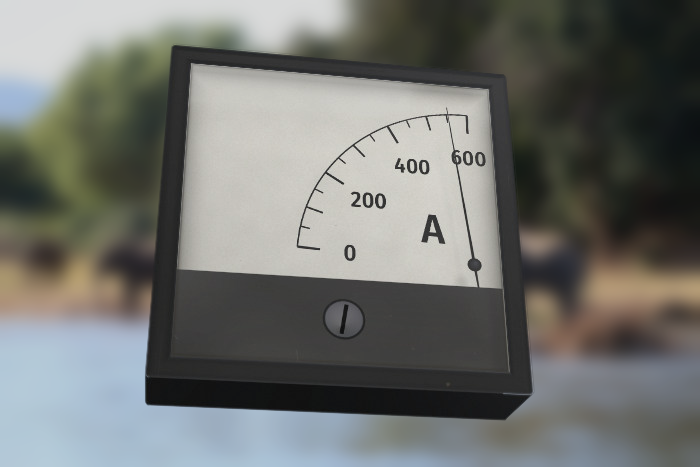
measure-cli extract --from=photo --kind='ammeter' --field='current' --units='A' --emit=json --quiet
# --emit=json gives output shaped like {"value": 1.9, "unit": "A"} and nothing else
{"value": 550, "unit": "A"}
